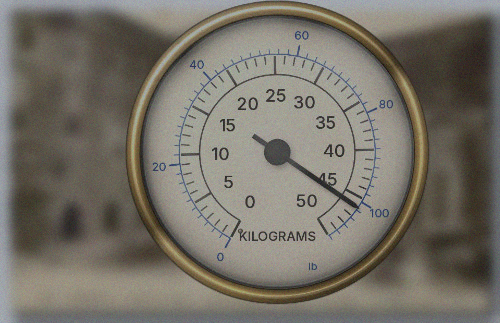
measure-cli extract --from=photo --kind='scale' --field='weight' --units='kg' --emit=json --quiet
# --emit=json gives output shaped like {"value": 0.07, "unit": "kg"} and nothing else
{"value": 46, "unit": "kg"}
